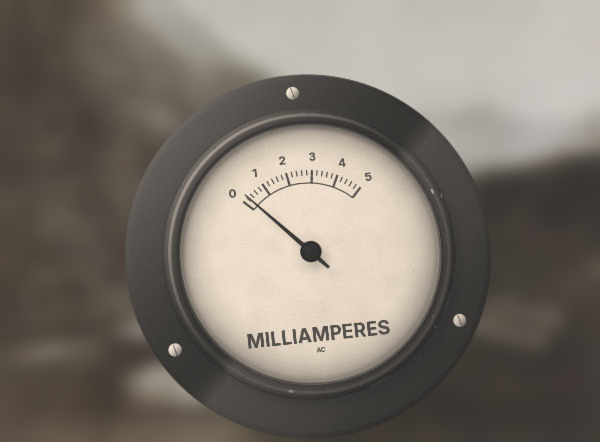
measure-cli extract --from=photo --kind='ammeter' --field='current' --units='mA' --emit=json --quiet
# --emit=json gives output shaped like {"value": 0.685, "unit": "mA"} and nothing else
{"value": 0.2, "unit": "mA"}
